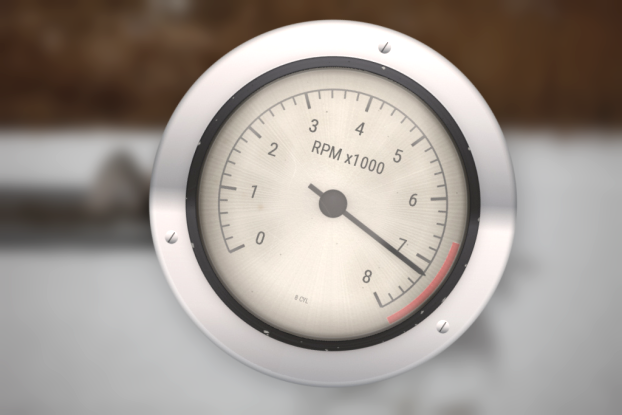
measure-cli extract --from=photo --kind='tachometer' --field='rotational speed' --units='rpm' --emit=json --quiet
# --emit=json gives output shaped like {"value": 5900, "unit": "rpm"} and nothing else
{"value": 7200, "unit": "rpm"}
